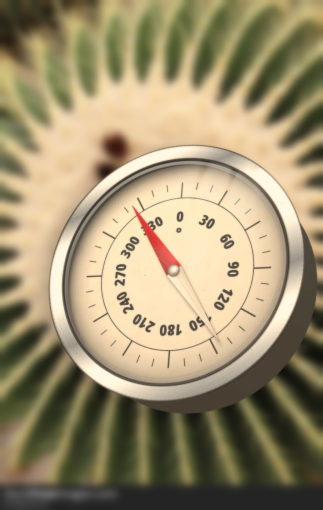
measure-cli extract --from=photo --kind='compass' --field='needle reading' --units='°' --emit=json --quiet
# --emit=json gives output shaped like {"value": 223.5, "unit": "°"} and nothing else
{"value": 325, "unit": "°"}
